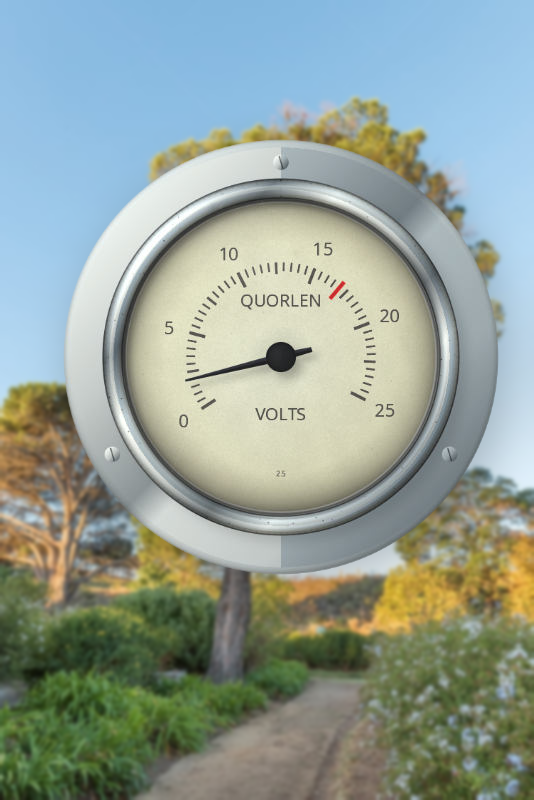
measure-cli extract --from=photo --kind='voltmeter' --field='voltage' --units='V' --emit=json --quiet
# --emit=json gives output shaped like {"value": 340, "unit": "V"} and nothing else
{"value": 2, "unit": "V"}
